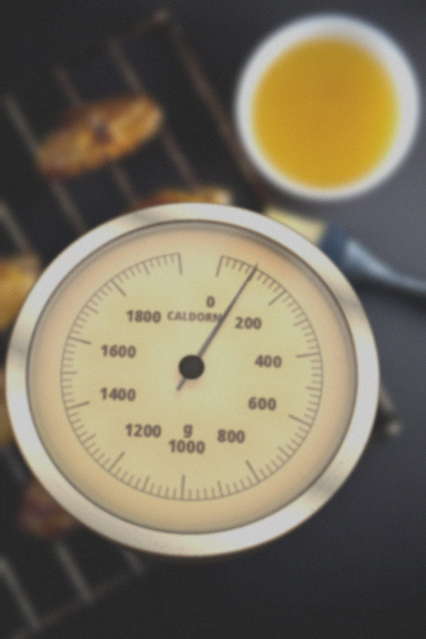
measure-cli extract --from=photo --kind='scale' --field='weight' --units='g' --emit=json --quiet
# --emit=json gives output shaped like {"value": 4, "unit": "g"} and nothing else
{"value": 100, "unit": "g"}
